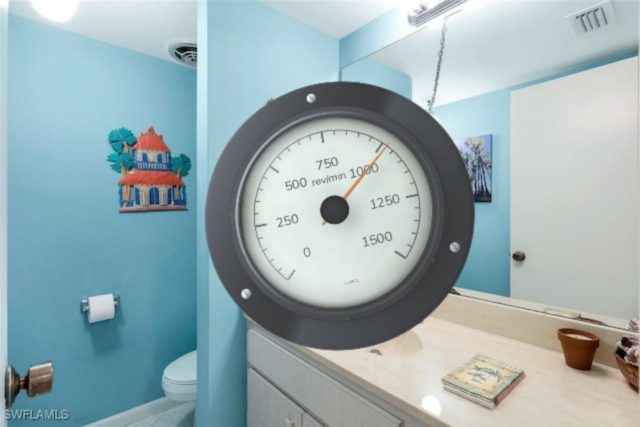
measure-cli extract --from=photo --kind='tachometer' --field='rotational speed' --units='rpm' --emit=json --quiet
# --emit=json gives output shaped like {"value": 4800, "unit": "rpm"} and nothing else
{"value": 1025, "unit": "rpm"}
